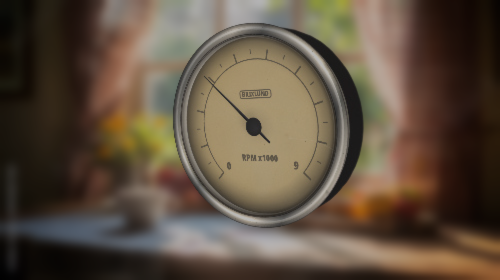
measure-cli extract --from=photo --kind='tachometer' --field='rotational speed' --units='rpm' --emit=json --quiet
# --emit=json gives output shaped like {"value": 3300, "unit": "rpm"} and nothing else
{"value": 3000, "unit": "rpm"}
